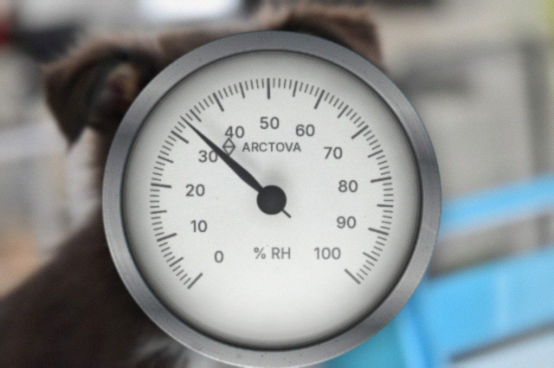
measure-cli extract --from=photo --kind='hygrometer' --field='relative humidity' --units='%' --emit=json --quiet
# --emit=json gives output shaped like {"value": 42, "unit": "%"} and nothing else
{"value": 33, "unit": "%"}
